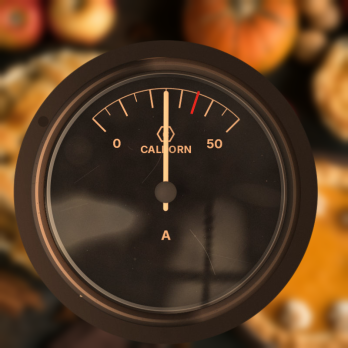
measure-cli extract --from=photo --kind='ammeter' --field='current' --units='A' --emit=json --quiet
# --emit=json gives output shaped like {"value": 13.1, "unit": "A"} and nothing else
{"value": 25, "unit": "A"}
